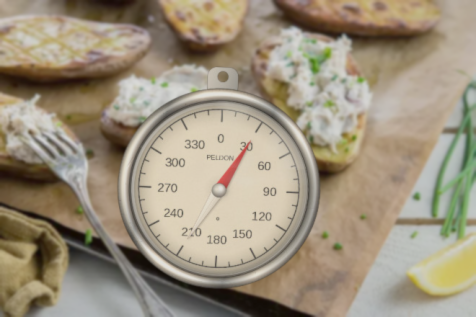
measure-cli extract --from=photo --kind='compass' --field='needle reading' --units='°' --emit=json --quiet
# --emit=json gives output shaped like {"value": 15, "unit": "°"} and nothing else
{"value": 30, "unit": "°"}
